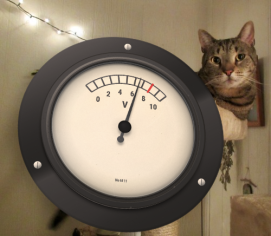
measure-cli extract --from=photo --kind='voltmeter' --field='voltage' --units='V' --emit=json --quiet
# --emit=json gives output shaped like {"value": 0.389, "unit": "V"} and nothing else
{"value": 6.5, "unit": "V"}
